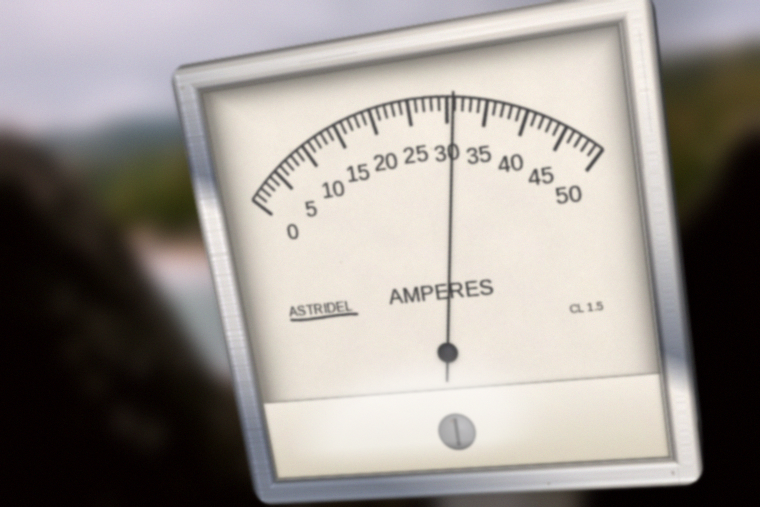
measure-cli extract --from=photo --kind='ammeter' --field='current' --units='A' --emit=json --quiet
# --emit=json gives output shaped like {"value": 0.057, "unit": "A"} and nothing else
{"value": 31, "unit": "A"}
